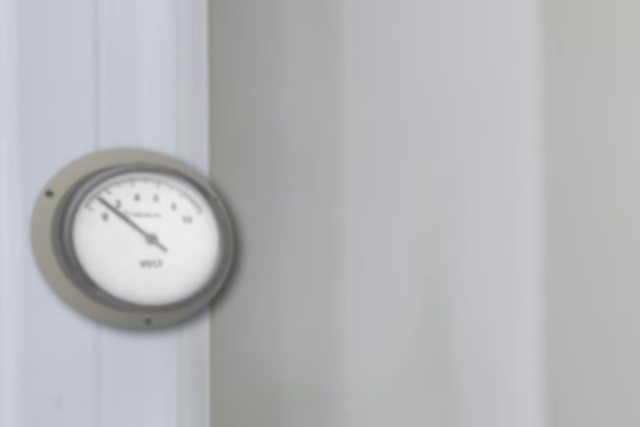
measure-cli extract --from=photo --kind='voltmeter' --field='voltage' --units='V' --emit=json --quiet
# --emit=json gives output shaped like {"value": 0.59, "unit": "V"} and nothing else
{"value": 1, "unit": "V"}
